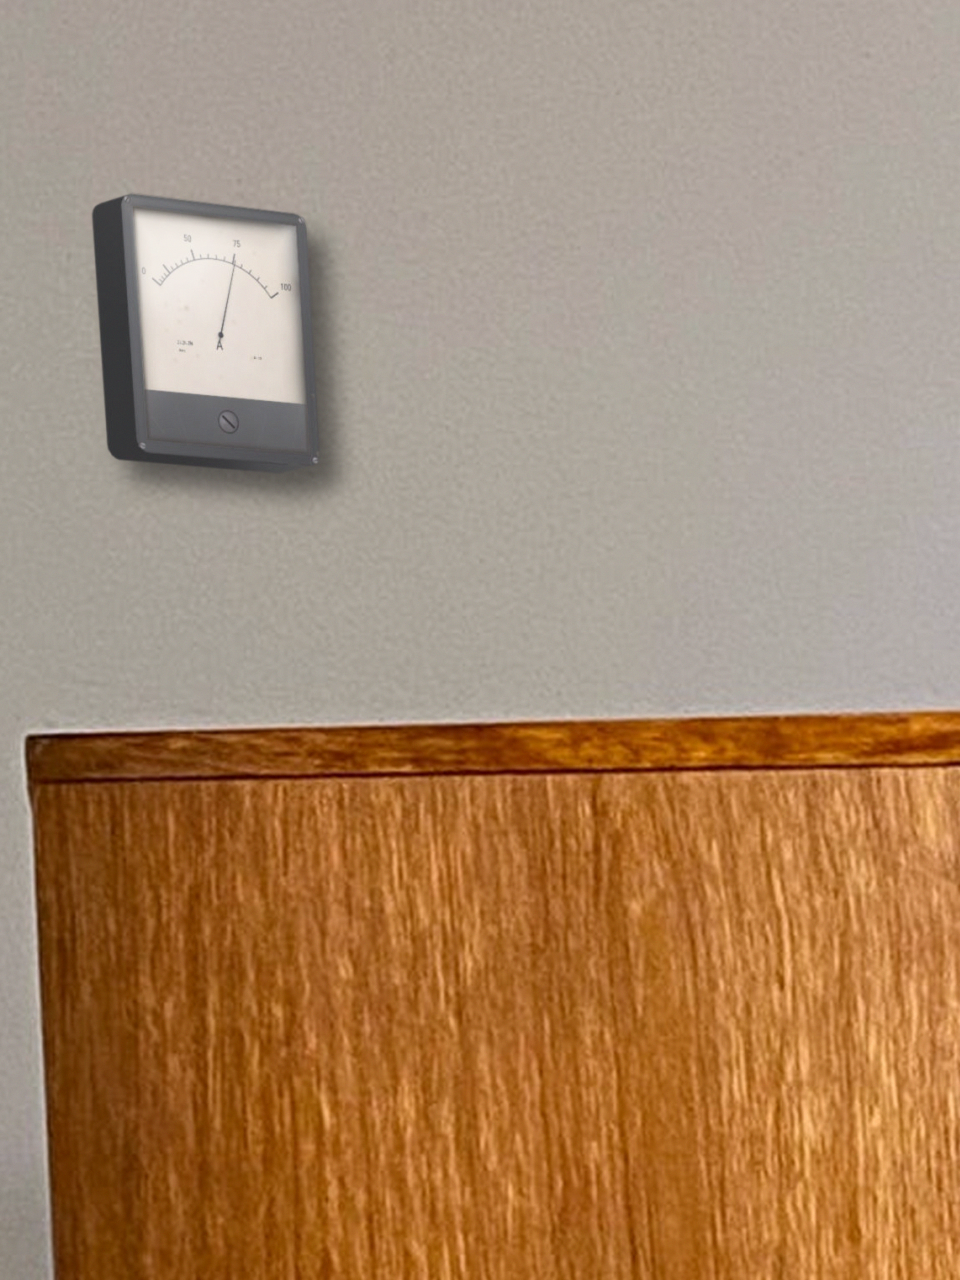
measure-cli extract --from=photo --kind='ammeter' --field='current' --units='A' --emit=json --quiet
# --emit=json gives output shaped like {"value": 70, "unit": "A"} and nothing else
{"value": 75, "unit": "A"}
